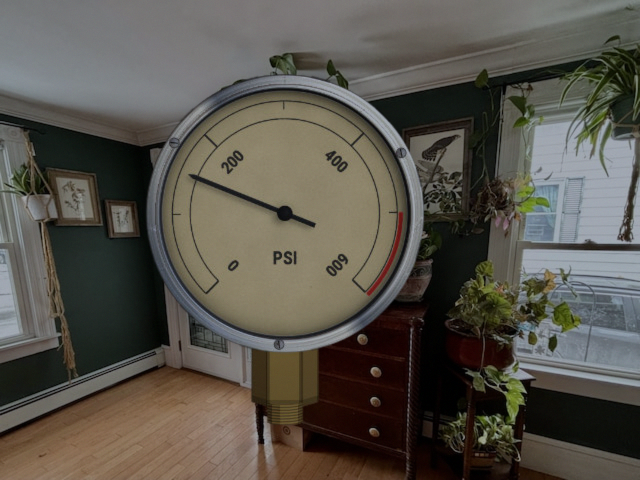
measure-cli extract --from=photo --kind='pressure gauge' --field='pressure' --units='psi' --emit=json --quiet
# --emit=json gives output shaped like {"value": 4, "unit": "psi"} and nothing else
{"value": 150, "unit": "psi"}
